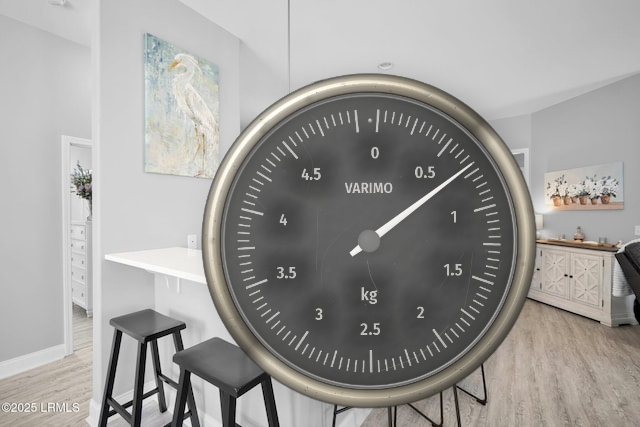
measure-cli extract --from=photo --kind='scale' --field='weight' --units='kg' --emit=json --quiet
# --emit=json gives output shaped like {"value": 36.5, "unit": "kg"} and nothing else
{"value": 0.7, "unit": "kg"}
